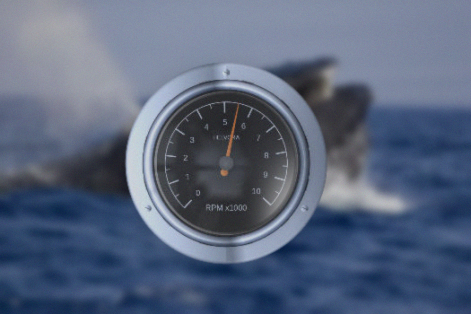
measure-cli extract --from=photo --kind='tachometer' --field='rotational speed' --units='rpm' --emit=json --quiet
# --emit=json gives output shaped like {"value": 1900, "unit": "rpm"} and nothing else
{"value": 5500, "unit": "rpm"}
